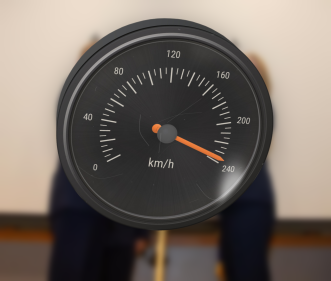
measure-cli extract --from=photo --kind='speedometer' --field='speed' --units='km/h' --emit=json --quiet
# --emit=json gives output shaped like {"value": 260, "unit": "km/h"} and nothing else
{"value": 235, "unit": "km/h"}
